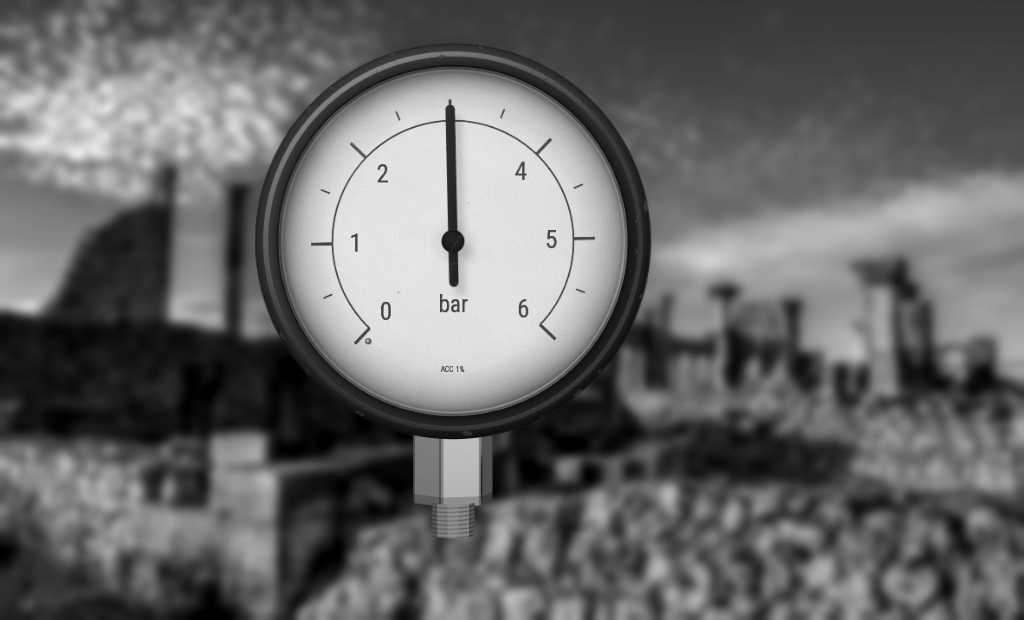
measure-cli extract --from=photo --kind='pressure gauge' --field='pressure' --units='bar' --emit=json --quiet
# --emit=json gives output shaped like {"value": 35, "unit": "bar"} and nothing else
{"value": 3, "unit": "bar"}
